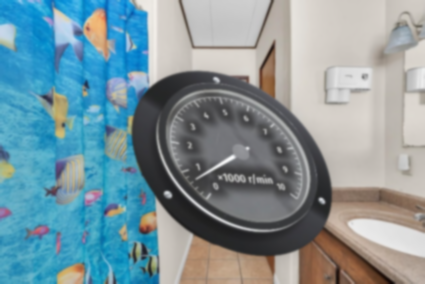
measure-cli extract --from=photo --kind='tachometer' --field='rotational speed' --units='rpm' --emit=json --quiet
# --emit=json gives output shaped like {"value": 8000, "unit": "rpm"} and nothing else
{"value": 600, "unit": "rpm"}
